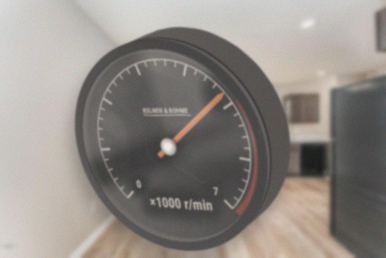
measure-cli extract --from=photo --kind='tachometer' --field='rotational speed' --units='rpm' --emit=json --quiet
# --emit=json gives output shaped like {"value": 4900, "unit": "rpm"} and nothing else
{"value": 4800, "unit": "rpm"}
